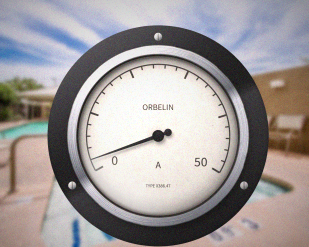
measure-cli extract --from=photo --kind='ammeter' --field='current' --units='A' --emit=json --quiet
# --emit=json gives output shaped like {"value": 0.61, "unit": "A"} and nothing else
{"value": 2, "unit": "A"}
